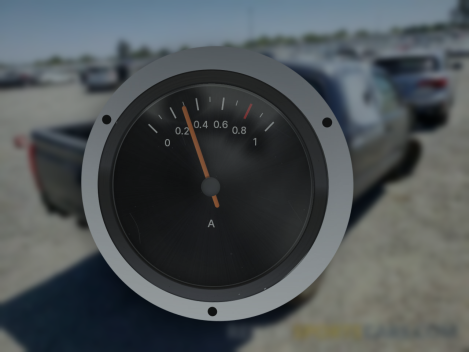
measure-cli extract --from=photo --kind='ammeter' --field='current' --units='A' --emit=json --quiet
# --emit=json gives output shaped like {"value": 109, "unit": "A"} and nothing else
{"value": 0.3, "unit": "A"}
